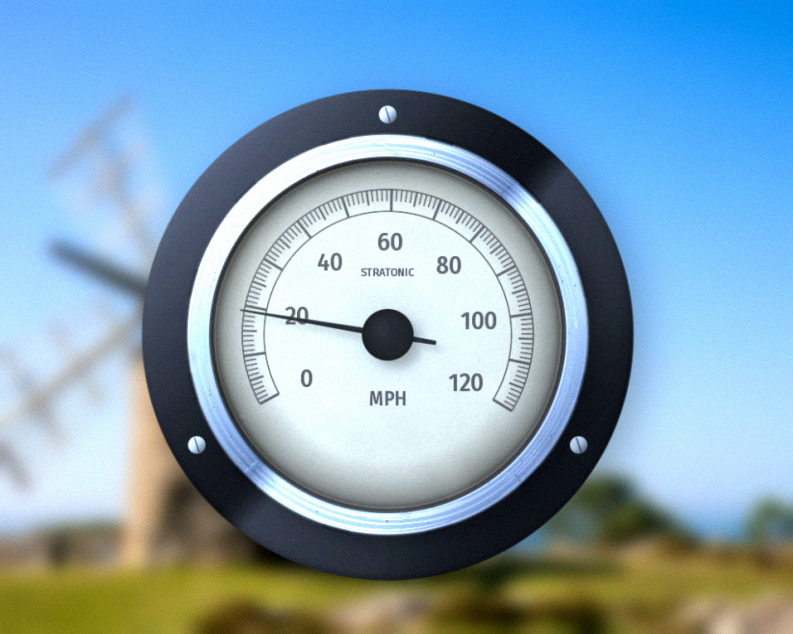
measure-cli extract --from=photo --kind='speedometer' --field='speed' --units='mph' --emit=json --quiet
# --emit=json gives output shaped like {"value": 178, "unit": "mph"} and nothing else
{"value": 19, "unit": "mph"}
